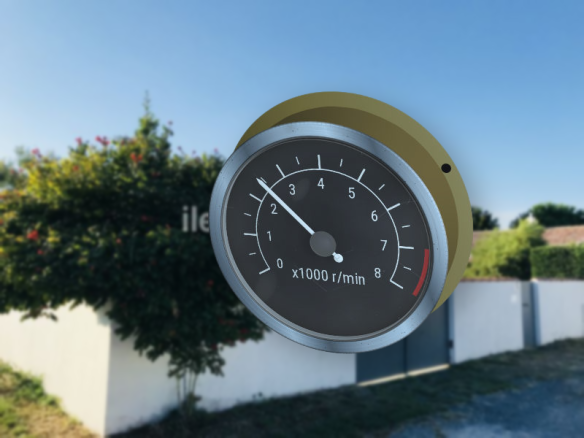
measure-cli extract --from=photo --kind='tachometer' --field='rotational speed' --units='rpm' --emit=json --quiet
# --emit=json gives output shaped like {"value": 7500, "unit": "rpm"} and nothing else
{"value": 2500, "unit": "rpm"}
